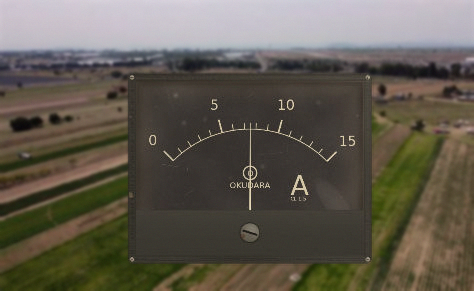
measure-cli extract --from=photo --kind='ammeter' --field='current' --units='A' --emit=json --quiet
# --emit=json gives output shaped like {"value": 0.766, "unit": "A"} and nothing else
{"value": 7.5, "unit": "A"}
